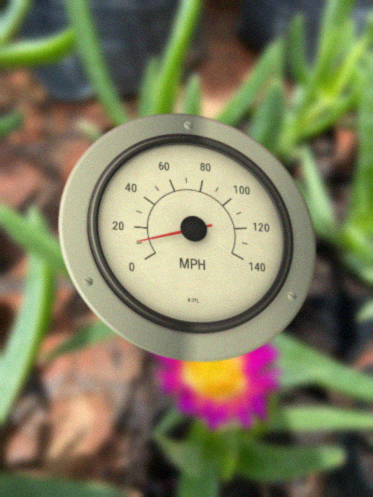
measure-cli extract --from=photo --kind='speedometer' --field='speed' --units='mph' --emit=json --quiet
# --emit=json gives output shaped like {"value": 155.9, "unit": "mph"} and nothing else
{"value": 10, "unit": "mph"}
